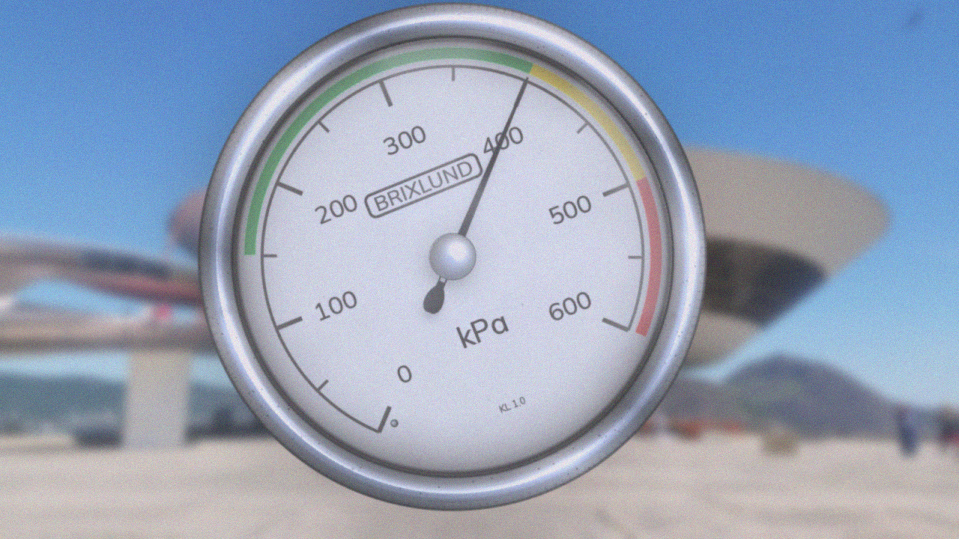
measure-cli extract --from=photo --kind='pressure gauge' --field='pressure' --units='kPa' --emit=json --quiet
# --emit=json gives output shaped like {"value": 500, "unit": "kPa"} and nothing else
{"value": 400, "unit": "kPa"}
